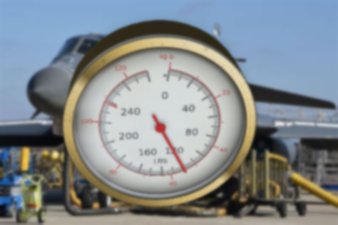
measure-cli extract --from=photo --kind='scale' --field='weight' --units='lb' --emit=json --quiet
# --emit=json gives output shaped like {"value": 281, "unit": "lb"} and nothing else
{"value": 120, "unit": "lb"}
